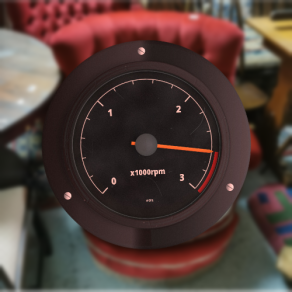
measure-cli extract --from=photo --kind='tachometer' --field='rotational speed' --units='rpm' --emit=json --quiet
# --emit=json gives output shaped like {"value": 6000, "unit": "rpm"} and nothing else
{"value": 2600, "unit": "rpm"}
